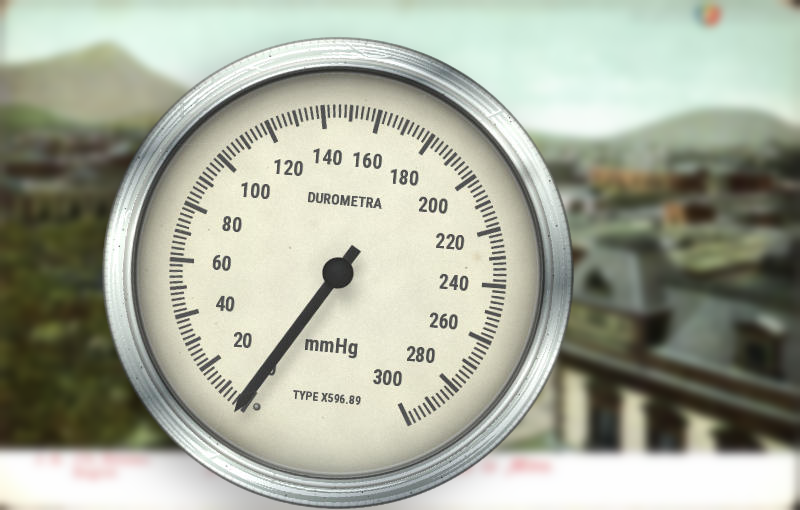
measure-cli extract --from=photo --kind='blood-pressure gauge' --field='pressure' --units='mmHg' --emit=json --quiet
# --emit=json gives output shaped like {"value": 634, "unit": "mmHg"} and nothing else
{"value": 2, "unit": "mmHg"}
